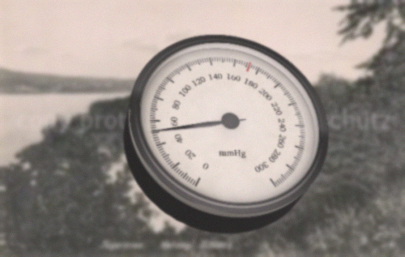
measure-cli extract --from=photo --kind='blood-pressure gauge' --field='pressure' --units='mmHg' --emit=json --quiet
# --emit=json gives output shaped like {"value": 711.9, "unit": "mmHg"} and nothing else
{"value": 50, "unit": "mmHg"}
